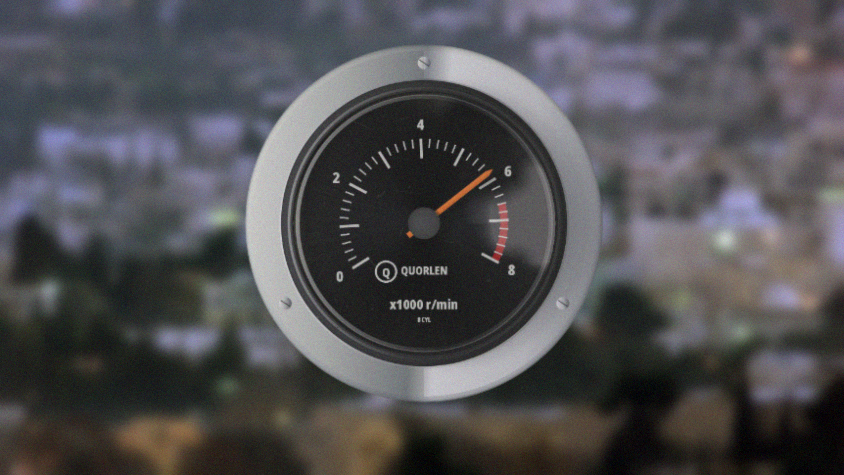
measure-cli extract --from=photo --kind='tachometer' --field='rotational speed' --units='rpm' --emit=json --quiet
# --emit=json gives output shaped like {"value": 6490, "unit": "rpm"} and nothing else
{"value": 5800, "unit": "rpm"}
